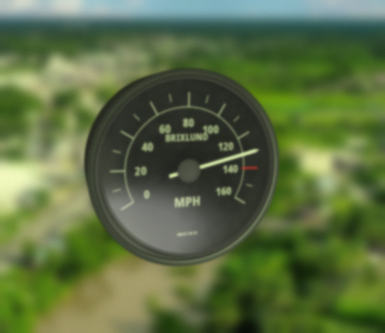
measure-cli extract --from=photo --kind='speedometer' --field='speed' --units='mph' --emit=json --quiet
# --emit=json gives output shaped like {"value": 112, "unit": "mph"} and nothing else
{"value": 130, "unit": "mph"}
